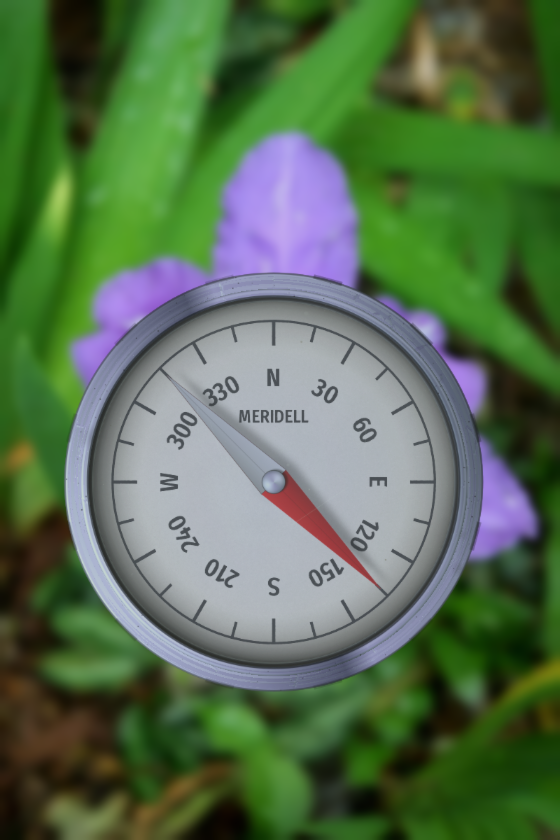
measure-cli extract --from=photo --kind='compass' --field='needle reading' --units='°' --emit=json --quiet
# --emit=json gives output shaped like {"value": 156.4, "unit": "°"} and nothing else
{"value": 135, "unit": "°"}
